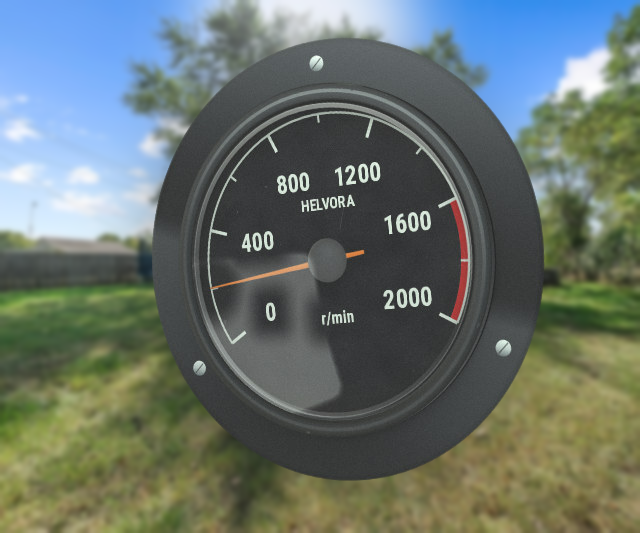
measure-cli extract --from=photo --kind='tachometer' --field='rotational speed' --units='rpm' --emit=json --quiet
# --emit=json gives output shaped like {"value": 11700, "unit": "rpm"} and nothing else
{"value": 200, "unit": "rpm"}
